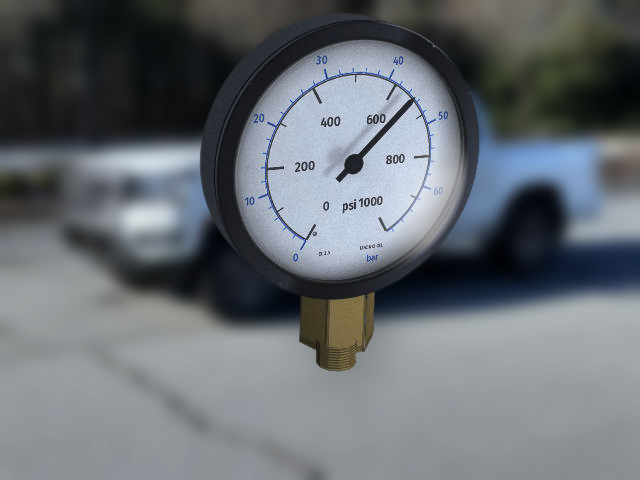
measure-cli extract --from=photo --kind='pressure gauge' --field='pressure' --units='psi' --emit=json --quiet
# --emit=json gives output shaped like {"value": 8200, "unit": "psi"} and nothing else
{"value": 650, "unit": "psi"}
